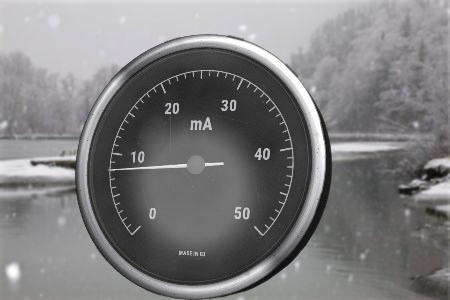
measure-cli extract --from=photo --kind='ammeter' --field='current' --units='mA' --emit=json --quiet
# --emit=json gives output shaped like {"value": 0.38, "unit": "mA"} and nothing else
{"value": 8, "unit": "mA"}
